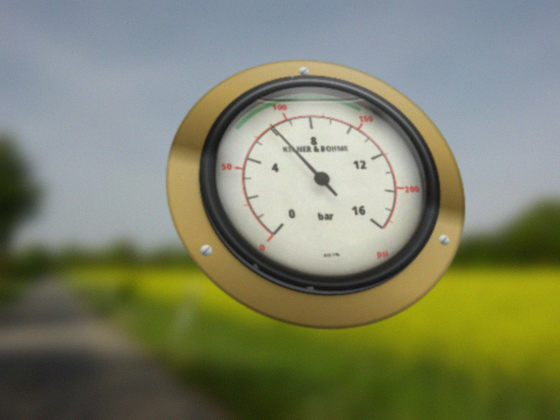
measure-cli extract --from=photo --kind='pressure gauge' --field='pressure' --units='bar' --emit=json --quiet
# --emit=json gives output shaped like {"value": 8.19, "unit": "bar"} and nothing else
{"value": 6, "unit": "bar"}
